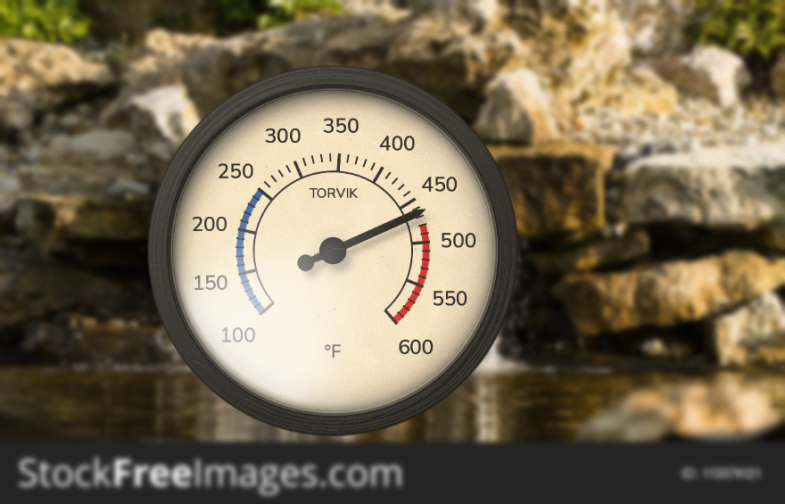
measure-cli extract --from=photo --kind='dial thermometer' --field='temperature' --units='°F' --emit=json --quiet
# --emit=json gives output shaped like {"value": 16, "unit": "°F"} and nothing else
{"value": 465, "unit": "°F"}
